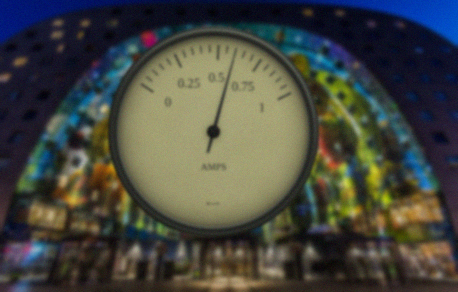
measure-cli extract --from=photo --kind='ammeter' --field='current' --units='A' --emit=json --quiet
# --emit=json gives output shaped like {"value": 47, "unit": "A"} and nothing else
{"value": 0.6, "unit": "A"}
